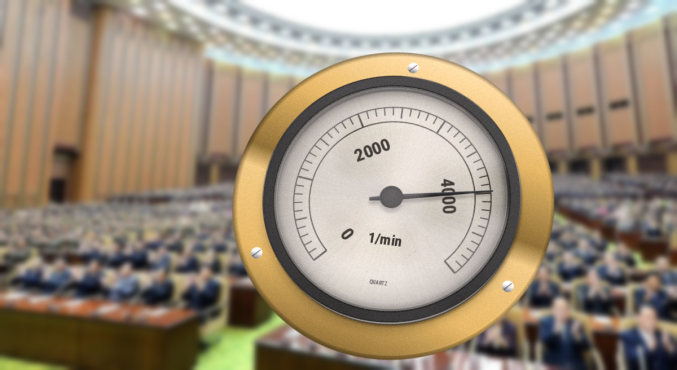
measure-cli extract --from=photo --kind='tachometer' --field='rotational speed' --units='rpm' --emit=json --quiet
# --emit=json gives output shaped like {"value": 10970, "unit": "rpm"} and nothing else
{"value": 4000, "unit": "rpm"}
